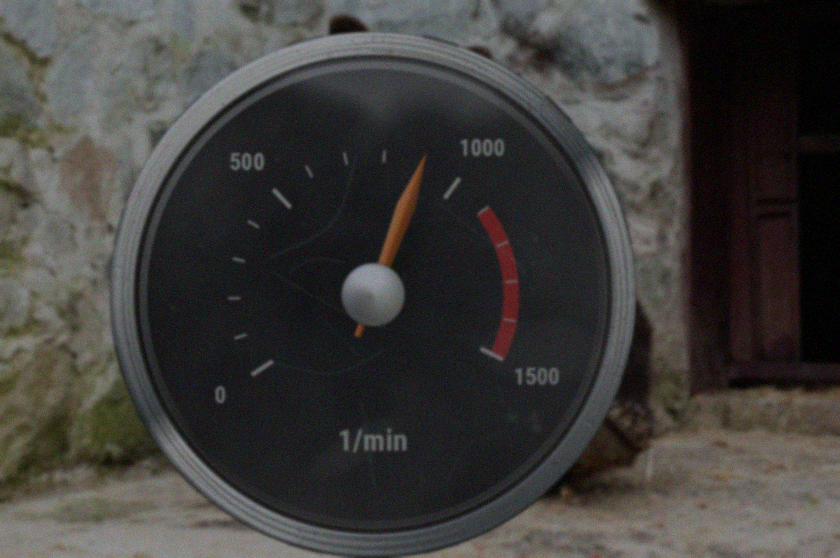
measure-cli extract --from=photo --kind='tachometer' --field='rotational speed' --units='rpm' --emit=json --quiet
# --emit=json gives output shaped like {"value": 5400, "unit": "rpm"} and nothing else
{"value": 900, "unit": "rpm"}
